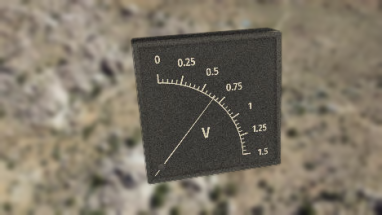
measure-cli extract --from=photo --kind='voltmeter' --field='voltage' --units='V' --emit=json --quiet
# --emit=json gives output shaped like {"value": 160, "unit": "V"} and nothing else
{"value": 0.65, "unit": "V"}
